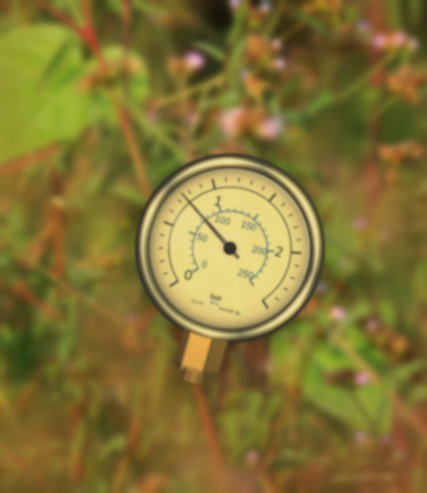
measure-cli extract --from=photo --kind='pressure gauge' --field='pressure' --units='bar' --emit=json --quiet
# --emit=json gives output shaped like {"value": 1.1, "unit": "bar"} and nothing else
{"value": 0.75, "unit": "bar"}
